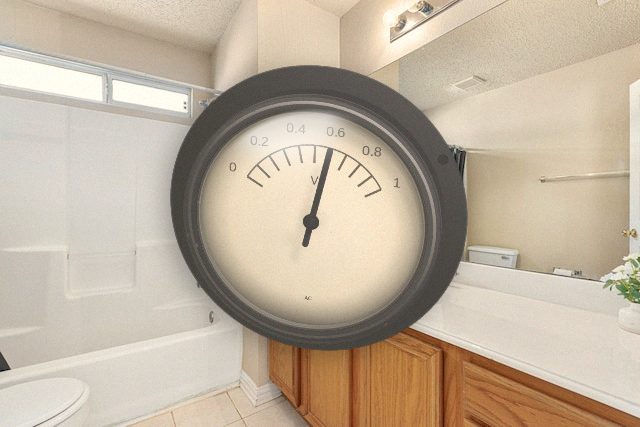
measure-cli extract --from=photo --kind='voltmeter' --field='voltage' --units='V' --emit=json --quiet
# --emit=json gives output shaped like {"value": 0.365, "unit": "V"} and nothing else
{"value": 0.6, "unit": "V"}
